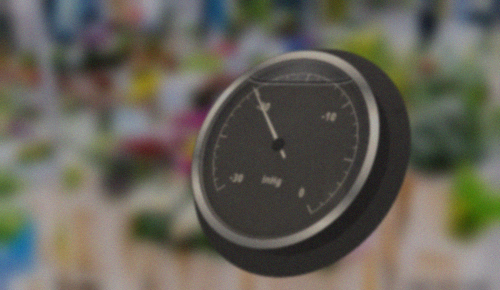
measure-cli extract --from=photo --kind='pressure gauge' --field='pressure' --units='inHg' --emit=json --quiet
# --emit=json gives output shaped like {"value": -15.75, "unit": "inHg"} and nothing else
{"value": -20, "unit": "inHg"}
